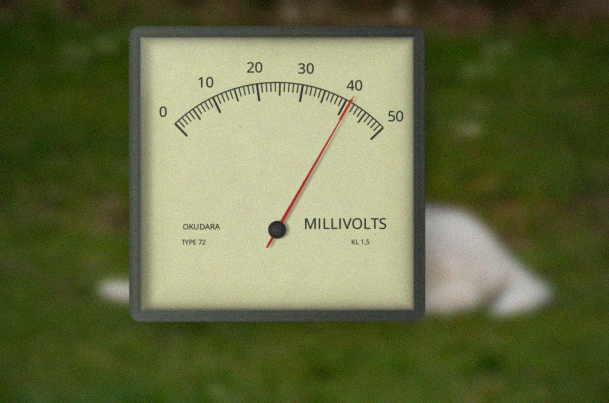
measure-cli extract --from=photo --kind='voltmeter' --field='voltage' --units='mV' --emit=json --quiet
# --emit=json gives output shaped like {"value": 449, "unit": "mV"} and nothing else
{"value": 41, "unit": "mV"}
